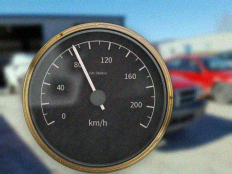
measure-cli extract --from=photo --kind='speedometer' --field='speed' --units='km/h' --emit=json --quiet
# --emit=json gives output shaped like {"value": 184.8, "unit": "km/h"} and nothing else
{"value": 85, "unit": "km/h"}
